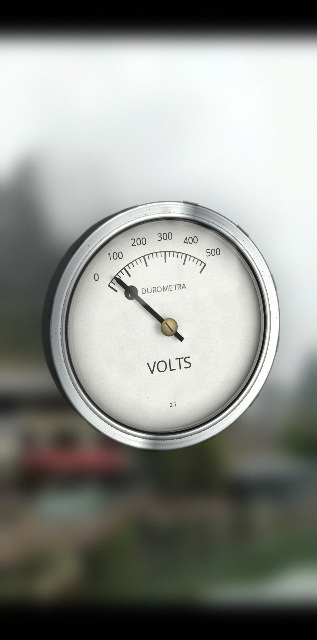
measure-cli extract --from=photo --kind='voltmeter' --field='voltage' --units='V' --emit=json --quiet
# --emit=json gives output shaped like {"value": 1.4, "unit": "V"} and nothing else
{"value": 40, "unit": "V"}
